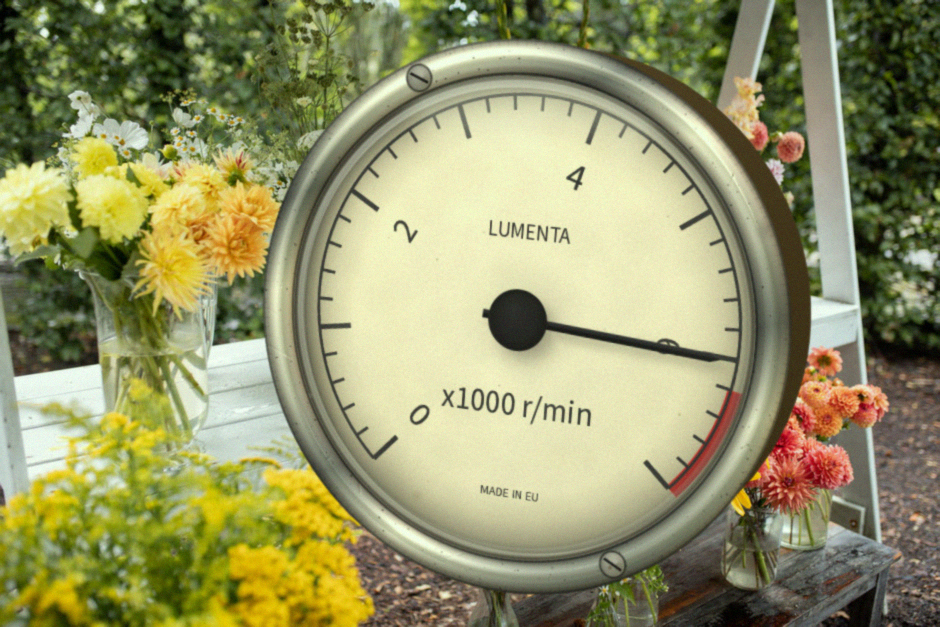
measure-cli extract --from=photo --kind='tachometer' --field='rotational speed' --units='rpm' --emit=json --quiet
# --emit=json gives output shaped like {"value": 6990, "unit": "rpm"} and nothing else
{"value": 6000, "unit": "rpm"}
